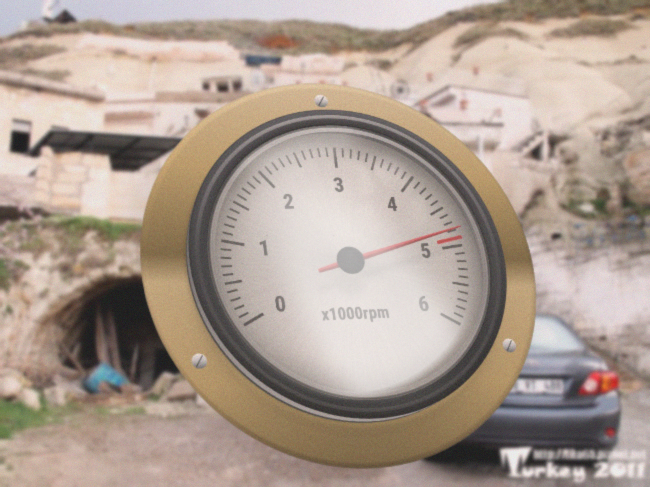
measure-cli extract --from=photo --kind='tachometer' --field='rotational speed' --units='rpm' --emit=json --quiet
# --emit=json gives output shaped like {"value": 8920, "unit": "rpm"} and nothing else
{"value": 4800, "unit": "rpm"}
